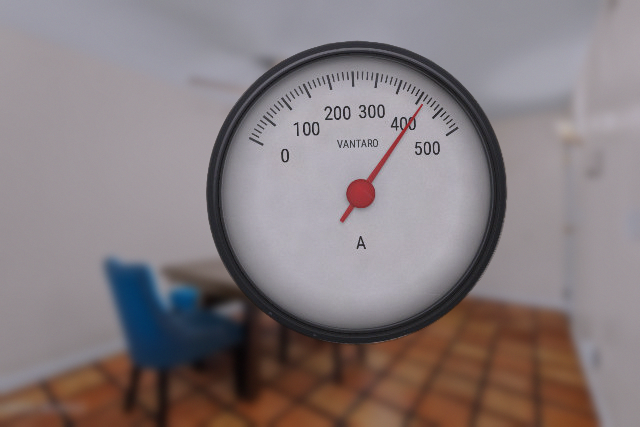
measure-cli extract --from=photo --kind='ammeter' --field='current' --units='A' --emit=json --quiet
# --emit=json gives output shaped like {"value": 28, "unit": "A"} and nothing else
{"value": 410, "unit": "A"}
